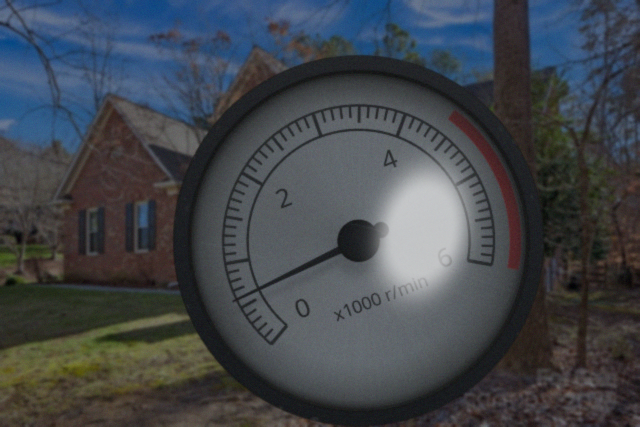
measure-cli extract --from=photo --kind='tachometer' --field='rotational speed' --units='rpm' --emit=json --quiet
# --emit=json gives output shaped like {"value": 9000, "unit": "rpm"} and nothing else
{"value": 600, "unit": "rpm"}
